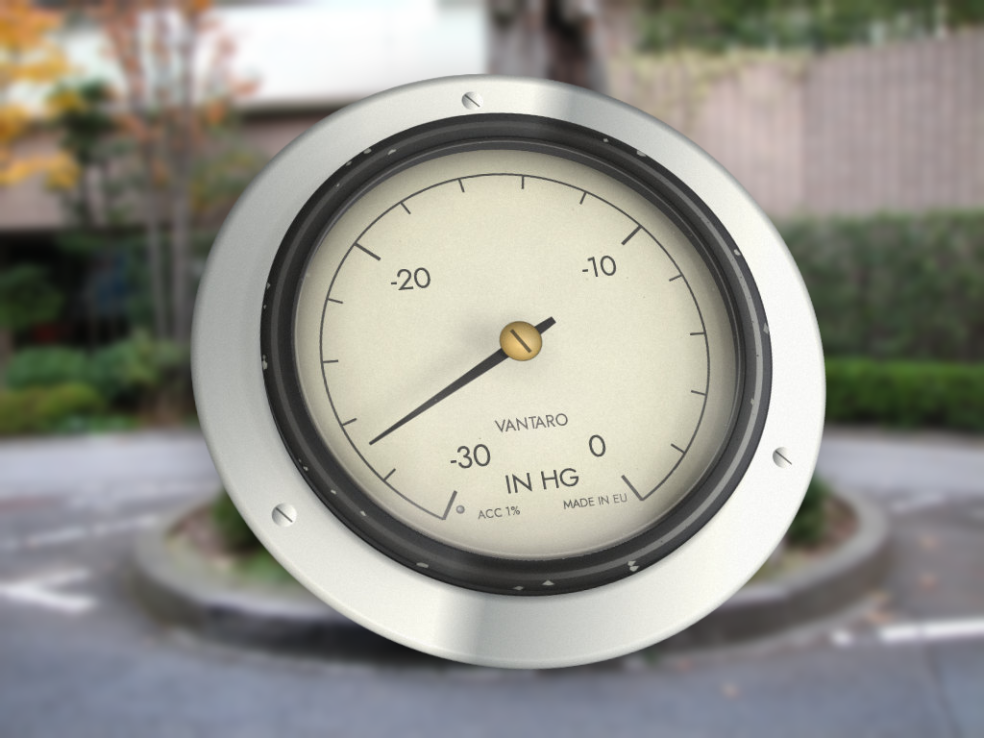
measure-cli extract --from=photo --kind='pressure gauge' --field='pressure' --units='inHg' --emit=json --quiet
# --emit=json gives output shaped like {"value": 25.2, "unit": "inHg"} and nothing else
{"value": -27, "unit": "inHg"}
